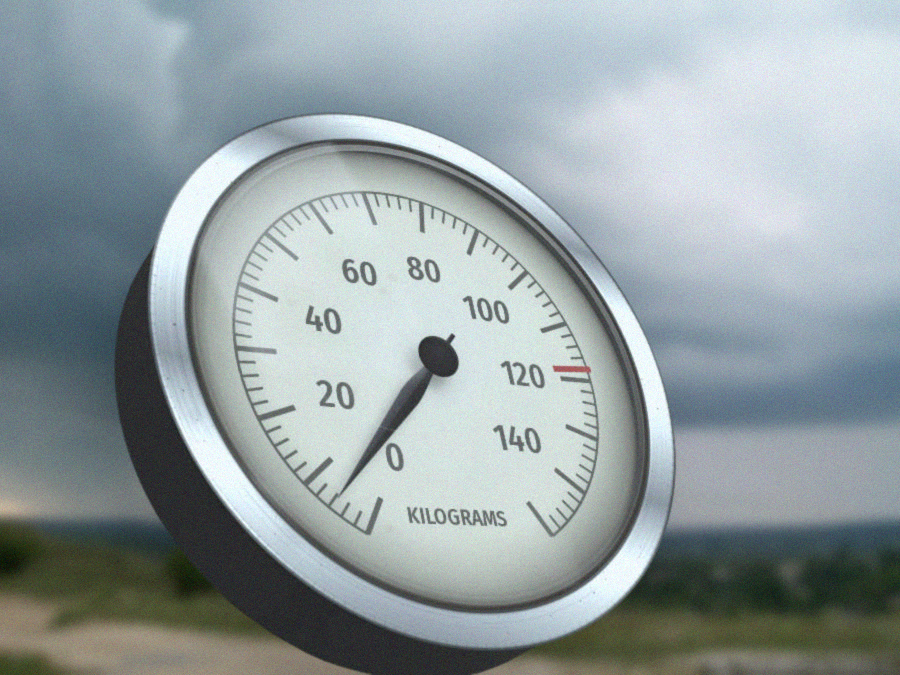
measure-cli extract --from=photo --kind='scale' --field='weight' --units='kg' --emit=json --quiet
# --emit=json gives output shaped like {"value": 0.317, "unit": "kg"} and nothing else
{"value": 6, "unit": "kg"}
